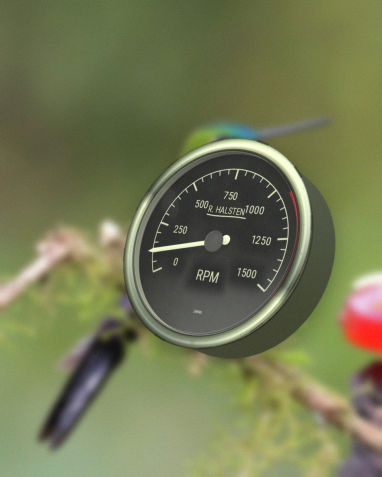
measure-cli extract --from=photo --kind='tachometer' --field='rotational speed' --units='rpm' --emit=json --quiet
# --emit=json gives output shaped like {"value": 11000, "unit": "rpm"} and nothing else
{"value": 100, "unit": "rpm"}
